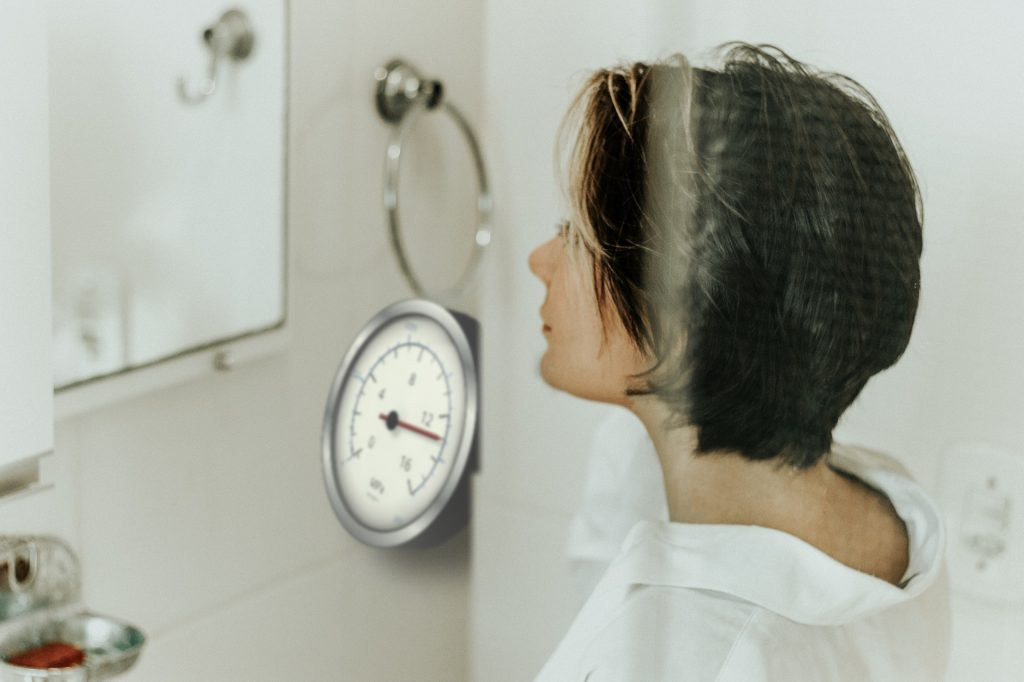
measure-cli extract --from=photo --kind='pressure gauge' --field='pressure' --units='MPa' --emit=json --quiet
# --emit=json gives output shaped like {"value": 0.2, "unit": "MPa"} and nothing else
{"value": 13, "unit": "MPa"}
